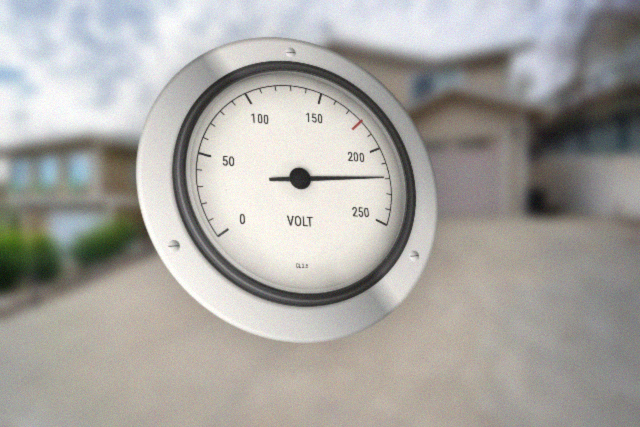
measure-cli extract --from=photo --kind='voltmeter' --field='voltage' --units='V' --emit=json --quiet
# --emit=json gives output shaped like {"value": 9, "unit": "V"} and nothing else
{"value": 220, "unit": "V"}
